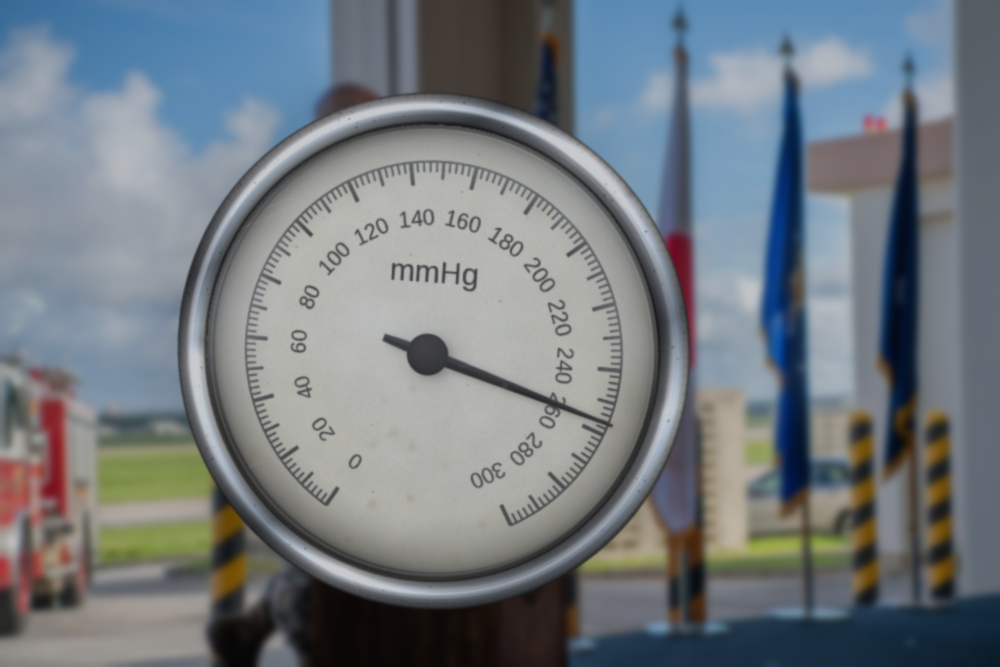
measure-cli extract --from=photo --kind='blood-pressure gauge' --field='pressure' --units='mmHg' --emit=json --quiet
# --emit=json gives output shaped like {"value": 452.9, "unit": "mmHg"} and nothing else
{"value": 256, "unit": "mmHg"}
